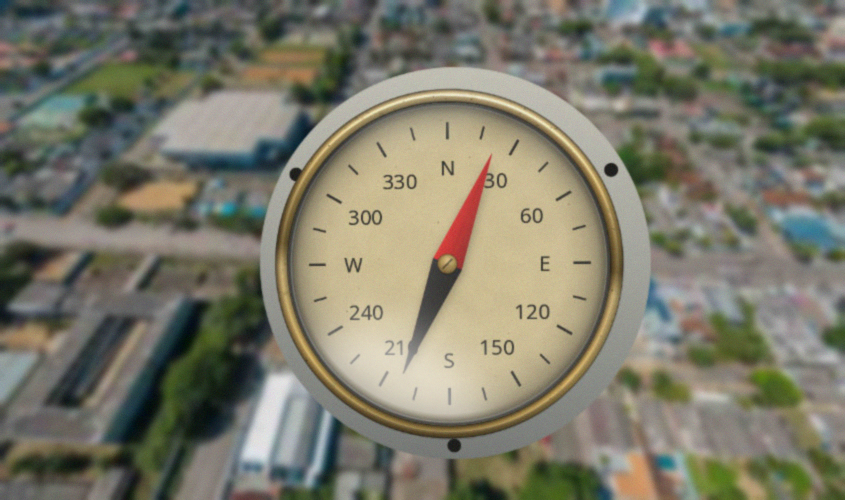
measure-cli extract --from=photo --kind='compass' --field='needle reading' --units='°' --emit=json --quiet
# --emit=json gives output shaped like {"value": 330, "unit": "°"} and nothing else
{"value": 22.5, "unit": "°"}
